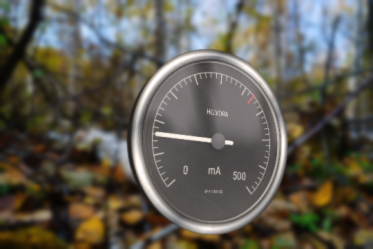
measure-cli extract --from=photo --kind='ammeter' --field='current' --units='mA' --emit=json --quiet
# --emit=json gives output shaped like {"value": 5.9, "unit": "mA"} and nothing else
{"value": 80, "unit": "mA"}
